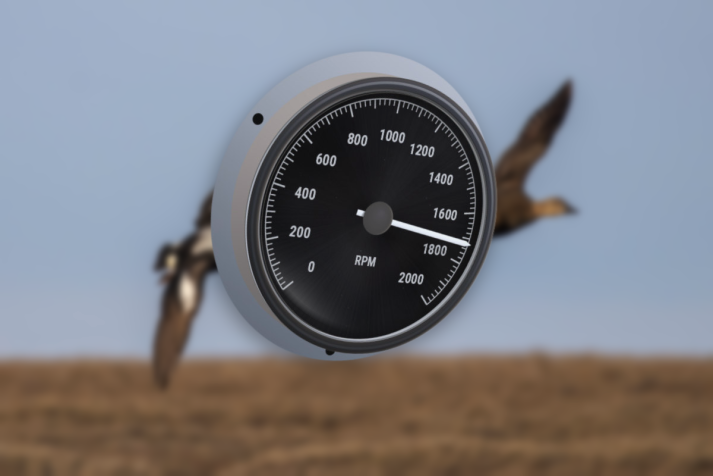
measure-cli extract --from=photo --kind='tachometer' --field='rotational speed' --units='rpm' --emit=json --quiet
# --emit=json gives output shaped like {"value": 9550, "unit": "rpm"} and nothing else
{"value": 1720, "unit": "rpm"}
